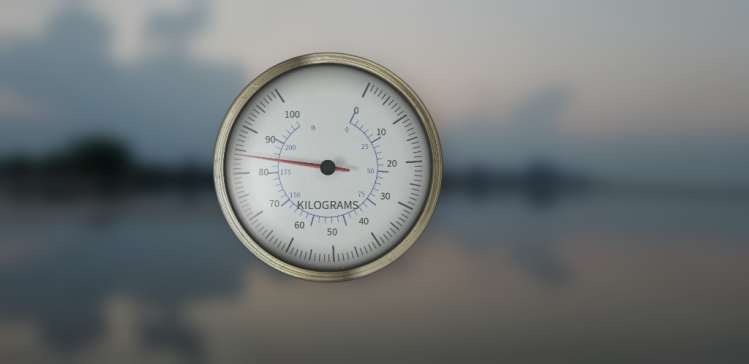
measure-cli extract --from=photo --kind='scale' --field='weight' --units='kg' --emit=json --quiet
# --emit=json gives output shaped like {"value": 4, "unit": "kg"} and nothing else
{"value": 84, "unit": "kg"}
